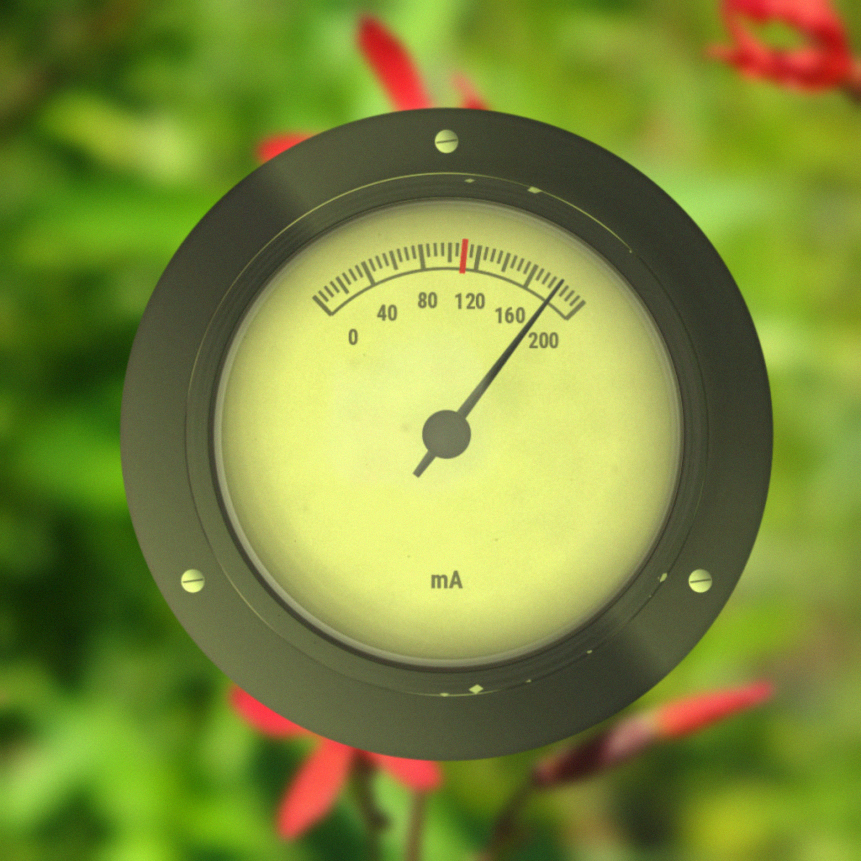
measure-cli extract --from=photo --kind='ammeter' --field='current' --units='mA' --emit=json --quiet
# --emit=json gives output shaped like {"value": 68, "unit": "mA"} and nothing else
{"value": 180, "unit": "mA"}
